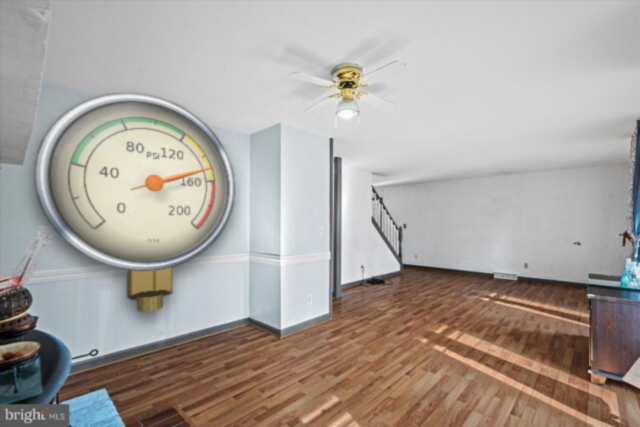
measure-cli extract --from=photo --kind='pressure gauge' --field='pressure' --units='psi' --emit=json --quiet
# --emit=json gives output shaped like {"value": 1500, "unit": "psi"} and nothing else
{"value": 150, "unit": "psi"}
